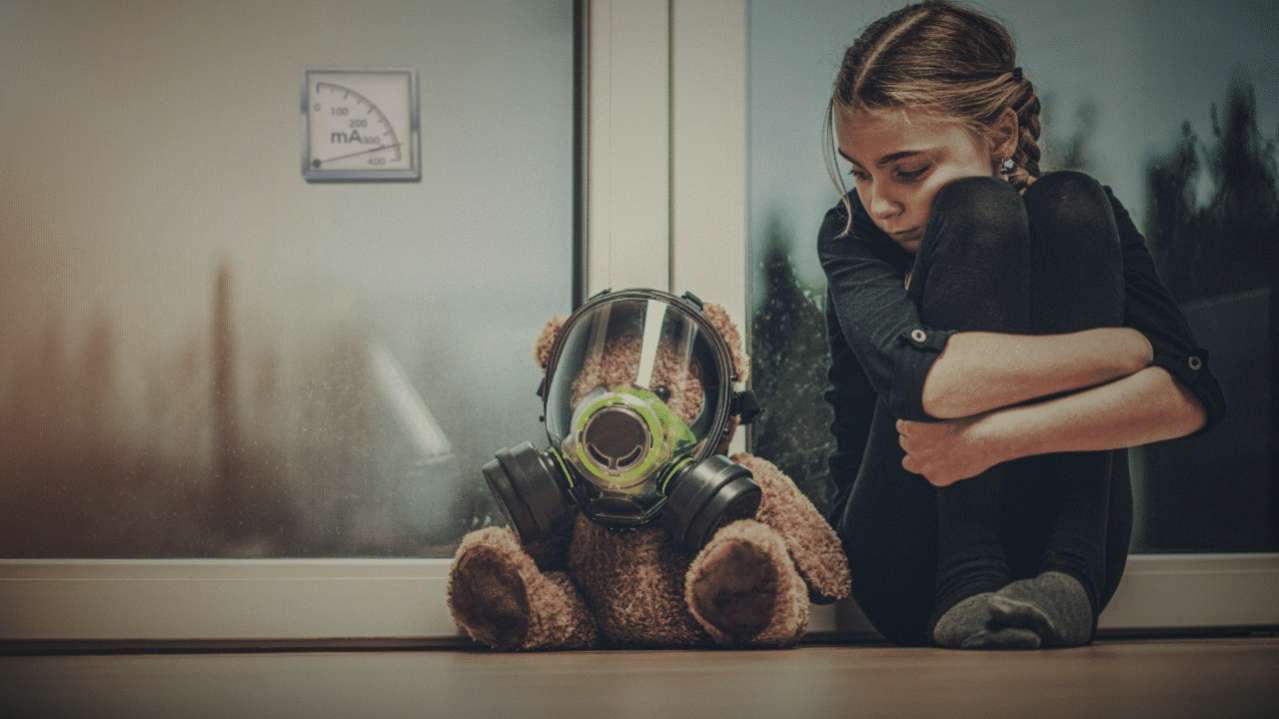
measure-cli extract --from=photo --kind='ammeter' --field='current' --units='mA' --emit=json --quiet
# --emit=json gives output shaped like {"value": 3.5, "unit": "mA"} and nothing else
{"value": 350, "unit": "mA"}
